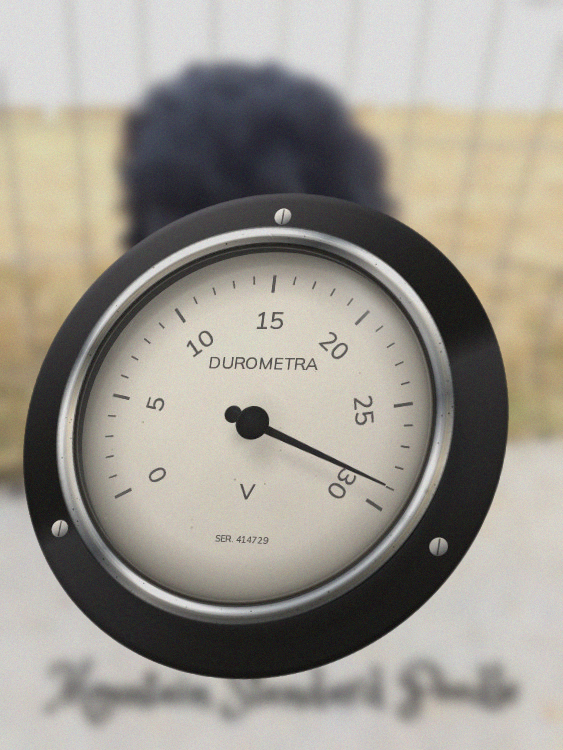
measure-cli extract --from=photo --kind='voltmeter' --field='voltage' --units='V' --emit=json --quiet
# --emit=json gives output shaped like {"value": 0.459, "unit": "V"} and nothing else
{"value": 29, "unit": "V"}
